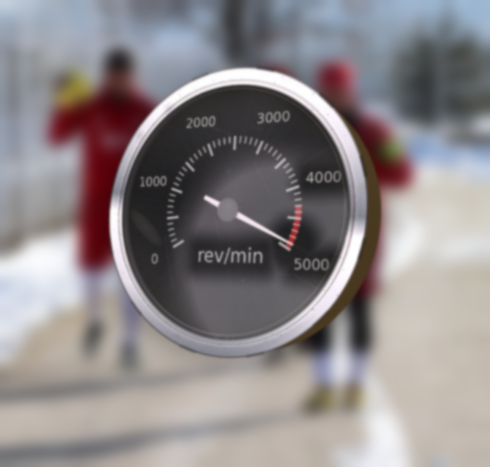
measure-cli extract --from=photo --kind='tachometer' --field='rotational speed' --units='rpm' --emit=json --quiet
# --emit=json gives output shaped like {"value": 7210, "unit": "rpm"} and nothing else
{"value": 4900, "unit": "rpm"}
